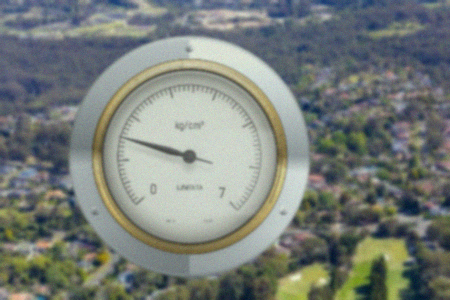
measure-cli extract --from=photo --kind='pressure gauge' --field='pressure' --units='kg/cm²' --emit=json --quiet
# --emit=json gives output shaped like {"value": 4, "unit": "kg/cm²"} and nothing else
{"value": 1.5, "unit": "kg/cm²"}
